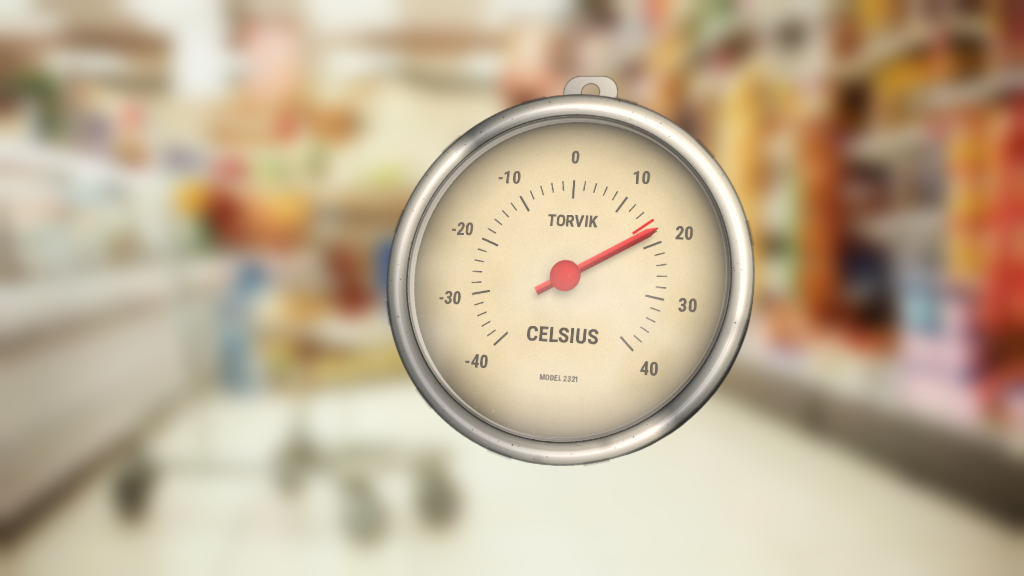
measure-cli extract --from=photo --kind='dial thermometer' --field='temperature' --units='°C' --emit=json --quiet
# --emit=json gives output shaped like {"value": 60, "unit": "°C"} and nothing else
{"value": 18, "unit": "°C"}
